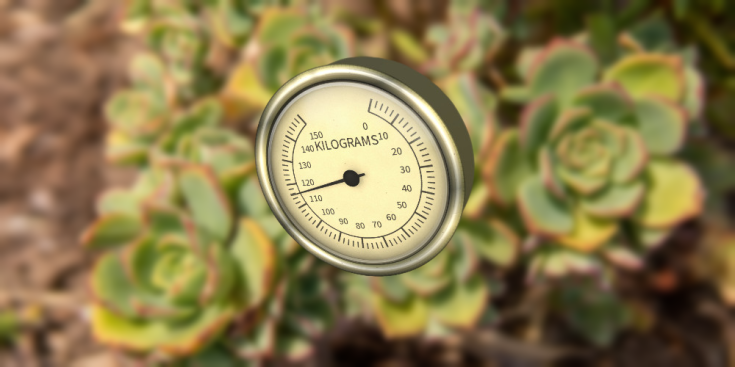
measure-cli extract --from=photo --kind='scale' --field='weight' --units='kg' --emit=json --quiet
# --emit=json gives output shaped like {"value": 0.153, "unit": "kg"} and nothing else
{"value": 116, "unit": "kg"}
